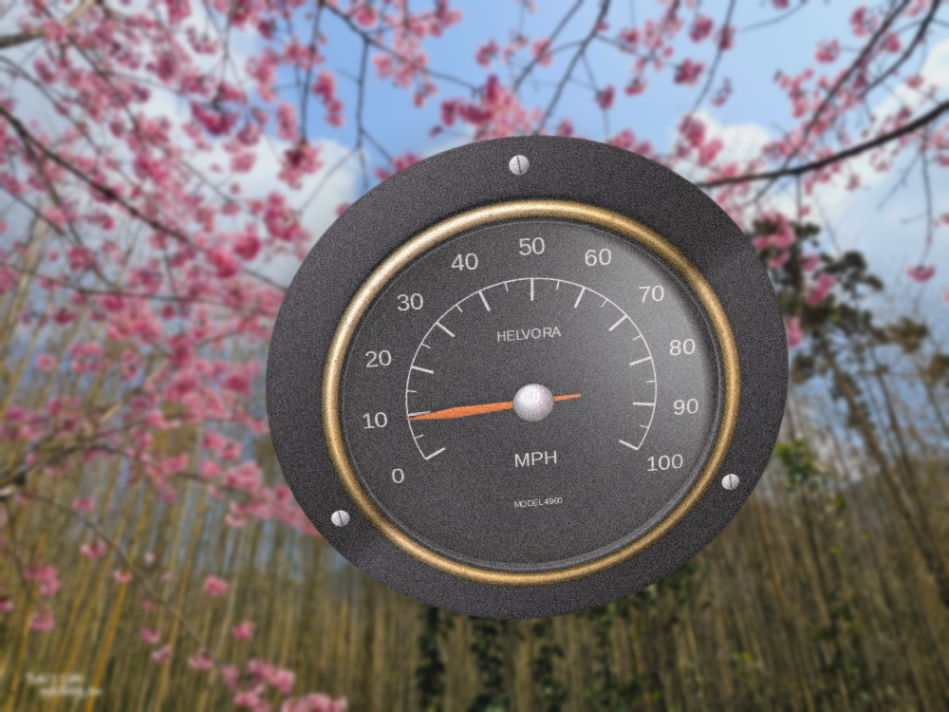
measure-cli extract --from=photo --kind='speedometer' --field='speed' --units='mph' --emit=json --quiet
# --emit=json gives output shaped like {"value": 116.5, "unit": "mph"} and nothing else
{"value": 10, "unit": "mph"}
